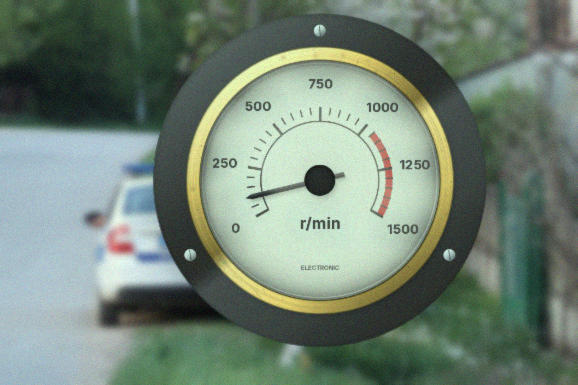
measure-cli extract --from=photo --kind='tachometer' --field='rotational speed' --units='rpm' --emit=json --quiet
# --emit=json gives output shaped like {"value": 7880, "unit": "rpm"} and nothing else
{"value": 100, "unit": "rpm"}
